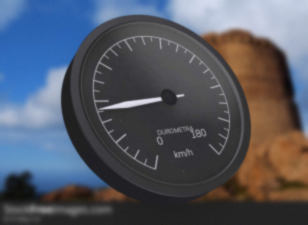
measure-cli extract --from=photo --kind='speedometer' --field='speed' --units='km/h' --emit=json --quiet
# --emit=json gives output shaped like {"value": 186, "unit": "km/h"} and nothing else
{"value": 35, "unit": "km/h"}
